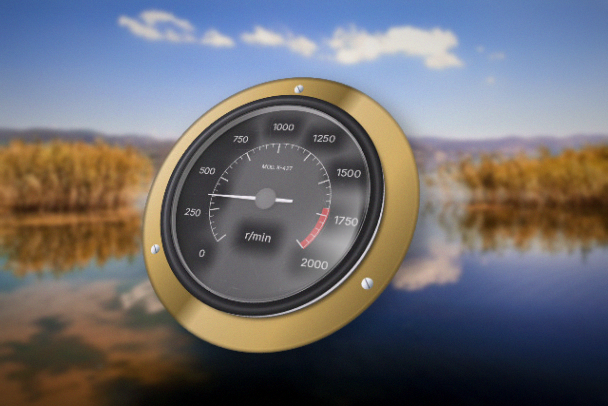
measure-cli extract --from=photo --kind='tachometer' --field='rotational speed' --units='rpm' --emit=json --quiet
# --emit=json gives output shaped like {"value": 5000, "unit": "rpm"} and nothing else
{"value": 350, "unit": "rpm"}
